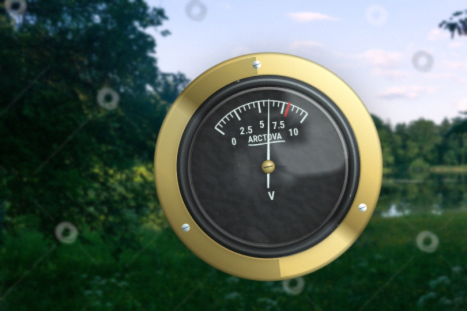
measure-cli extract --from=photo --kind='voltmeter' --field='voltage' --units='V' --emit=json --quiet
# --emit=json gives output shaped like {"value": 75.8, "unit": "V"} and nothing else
{"value": 6, "unit": "V"}
